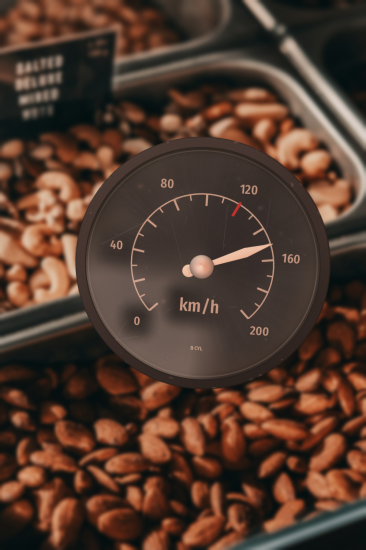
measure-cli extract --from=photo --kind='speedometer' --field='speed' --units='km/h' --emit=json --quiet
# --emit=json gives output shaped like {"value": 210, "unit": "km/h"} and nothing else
{"value": 150, "unit": "km/h"}
